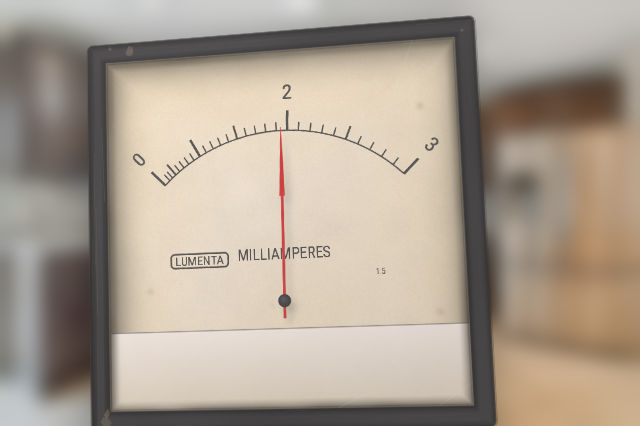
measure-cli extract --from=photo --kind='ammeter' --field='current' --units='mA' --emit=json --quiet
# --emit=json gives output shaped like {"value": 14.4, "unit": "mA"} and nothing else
{"value": 1.95, "unit": "mA"}
